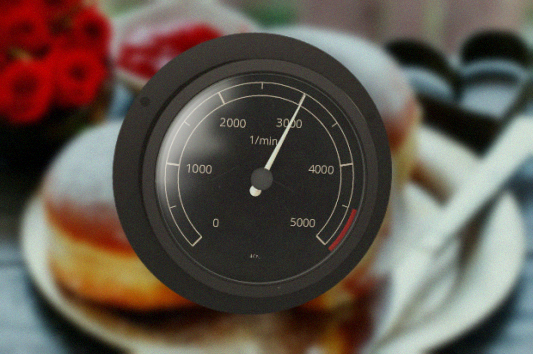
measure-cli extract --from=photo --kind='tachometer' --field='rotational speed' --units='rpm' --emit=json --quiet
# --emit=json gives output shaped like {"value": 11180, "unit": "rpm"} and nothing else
{"value": 3000, "unit": "rpm"}
